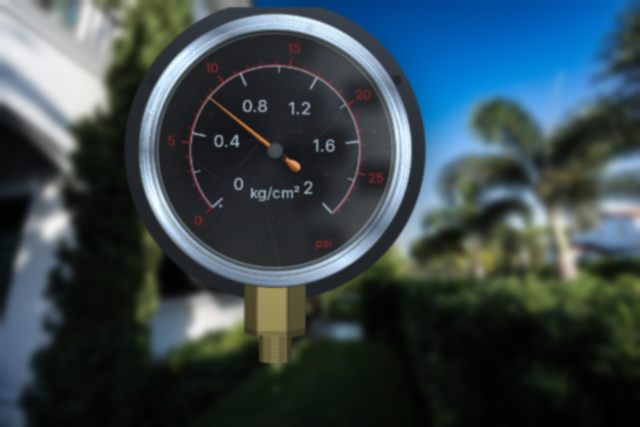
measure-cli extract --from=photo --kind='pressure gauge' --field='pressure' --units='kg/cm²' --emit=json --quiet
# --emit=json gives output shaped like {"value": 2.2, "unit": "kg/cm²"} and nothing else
{"value": 0.6, "unit": "kg/cm²"}
